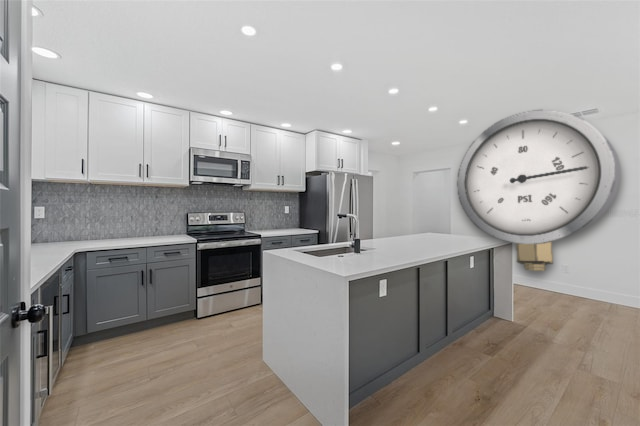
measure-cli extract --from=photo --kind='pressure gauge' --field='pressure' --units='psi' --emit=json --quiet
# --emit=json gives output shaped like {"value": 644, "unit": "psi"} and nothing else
{"value": 130, "unit": "psi"}
